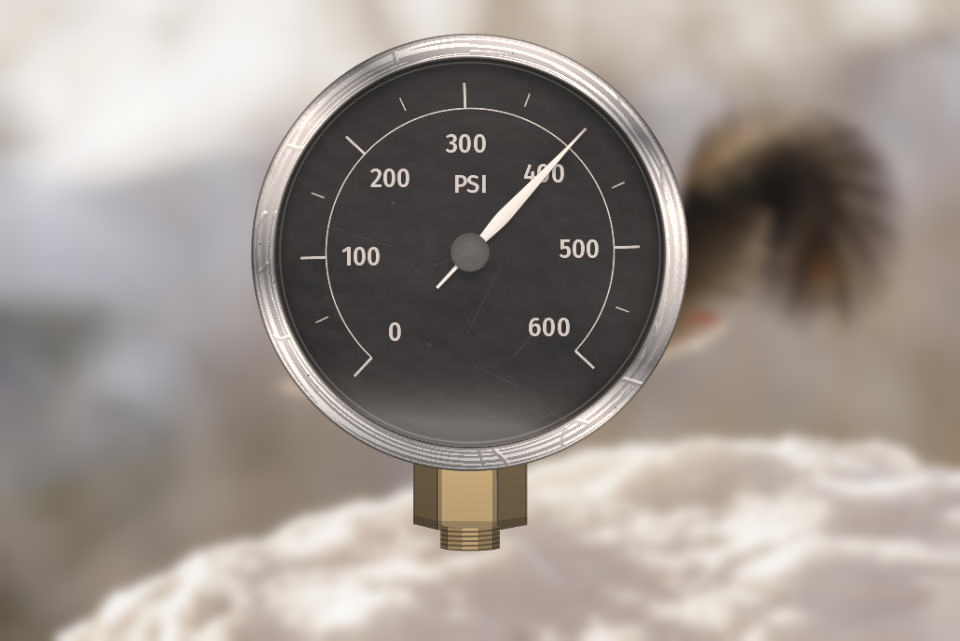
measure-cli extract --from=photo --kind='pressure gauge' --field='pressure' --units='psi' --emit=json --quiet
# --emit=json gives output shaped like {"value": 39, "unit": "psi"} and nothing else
{"value": 400, "unit": "psi"}
